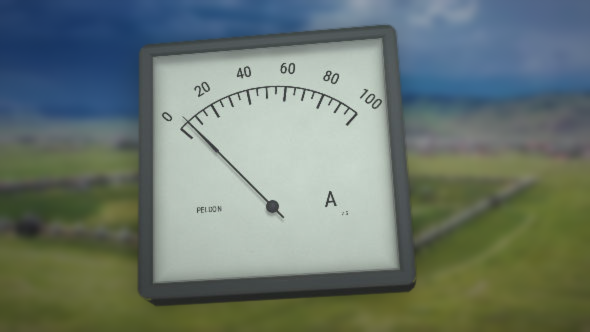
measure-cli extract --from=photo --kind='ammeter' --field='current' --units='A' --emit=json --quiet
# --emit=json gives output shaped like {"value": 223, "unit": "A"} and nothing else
{"value": 5, "unit": "A"}
